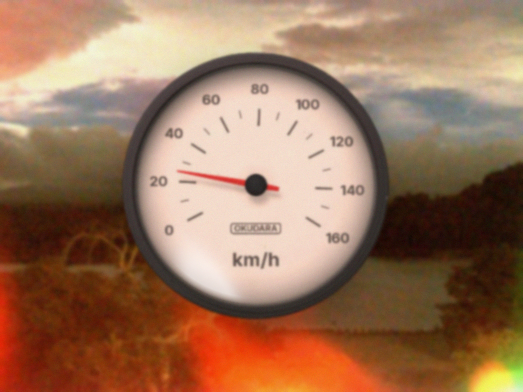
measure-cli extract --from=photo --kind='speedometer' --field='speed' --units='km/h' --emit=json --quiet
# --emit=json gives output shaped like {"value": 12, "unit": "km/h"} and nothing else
{"value": 25, "unit": "km/h"}
